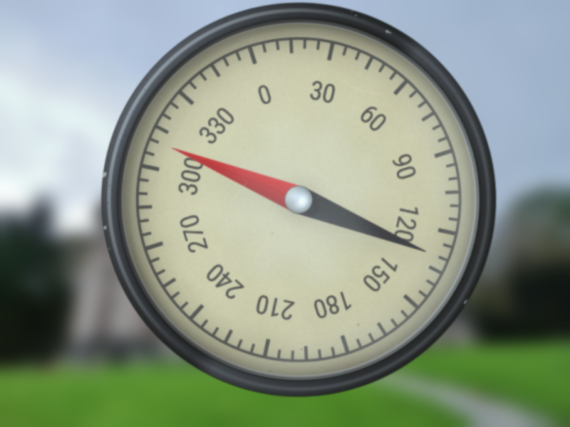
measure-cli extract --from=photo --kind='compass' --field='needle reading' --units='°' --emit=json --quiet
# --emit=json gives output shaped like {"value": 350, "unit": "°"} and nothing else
{"value": 310, "unit": "°"}
